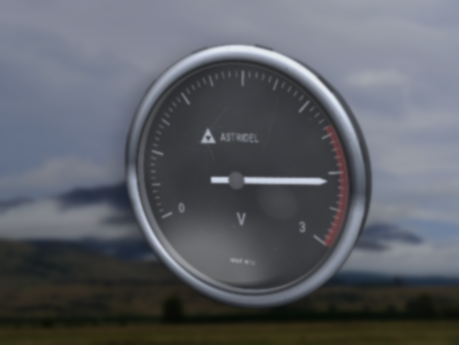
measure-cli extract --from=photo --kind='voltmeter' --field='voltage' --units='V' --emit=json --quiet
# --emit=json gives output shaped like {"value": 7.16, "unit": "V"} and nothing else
{"value": 2.55, "unit": "V"}
